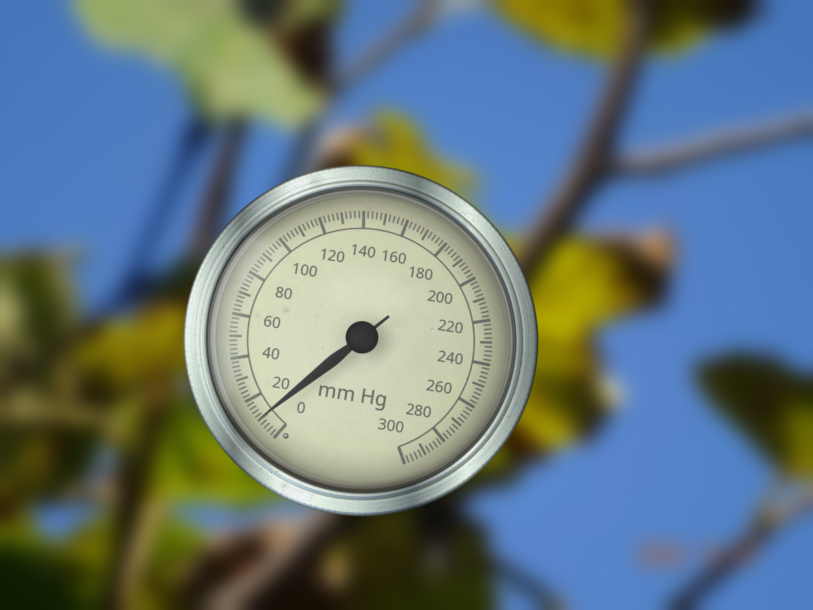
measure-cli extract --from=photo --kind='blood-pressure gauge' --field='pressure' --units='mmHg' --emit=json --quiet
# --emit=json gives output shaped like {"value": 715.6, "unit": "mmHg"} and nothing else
{"value": 10, "unit": "mmHg"}
